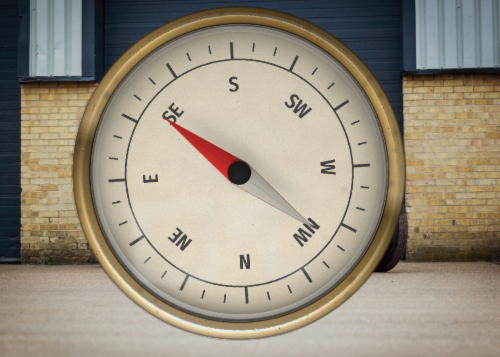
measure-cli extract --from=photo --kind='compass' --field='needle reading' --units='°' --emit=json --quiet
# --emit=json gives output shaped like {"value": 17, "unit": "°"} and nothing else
{"value": 130, "unit": "°"}
